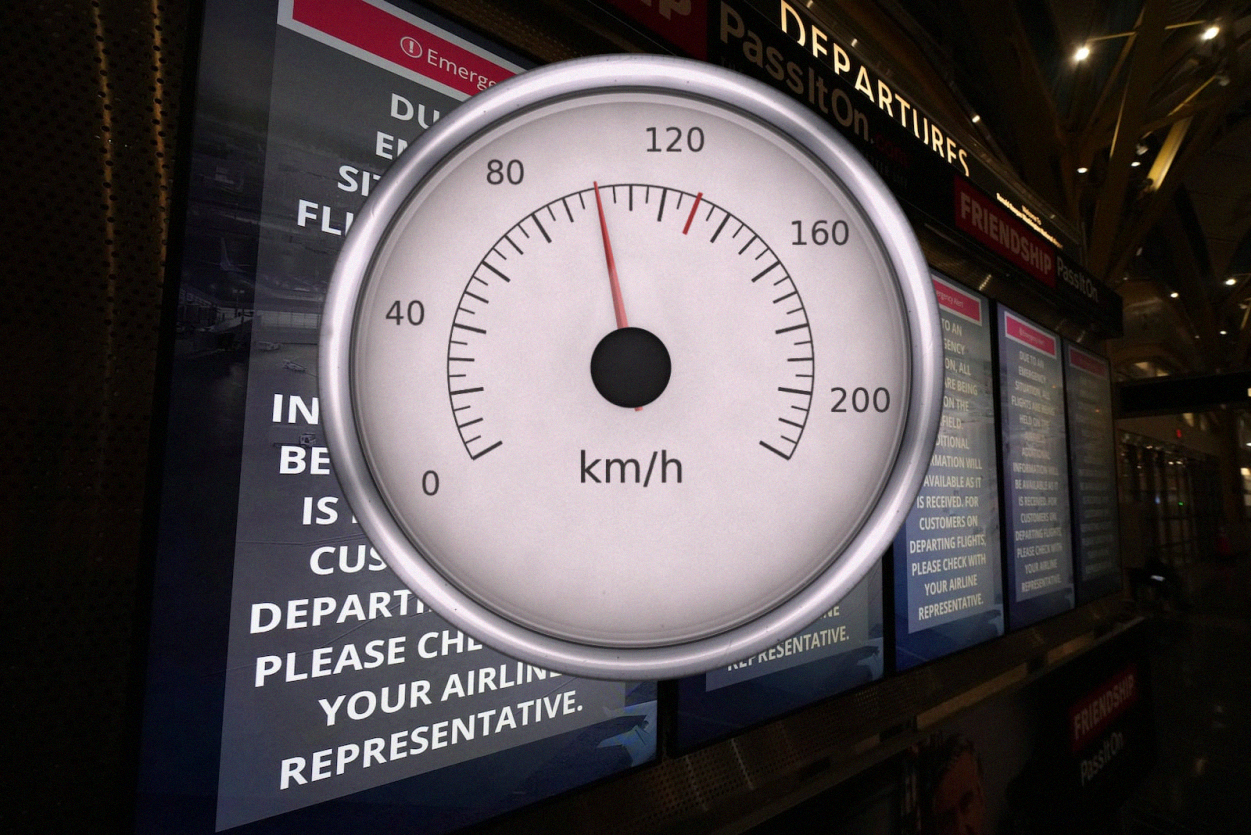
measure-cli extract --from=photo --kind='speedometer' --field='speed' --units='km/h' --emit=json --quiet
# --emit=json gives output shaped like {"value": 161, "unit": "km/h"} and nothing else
{"value": 100, "unit": "km/h"}
